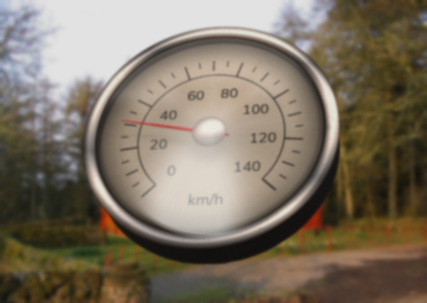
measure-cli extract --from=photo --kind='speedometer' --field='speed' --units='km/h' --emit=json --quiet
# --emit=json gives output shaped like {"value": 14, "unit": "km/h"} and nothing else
{"value": 30, "unit": "km/h"}
